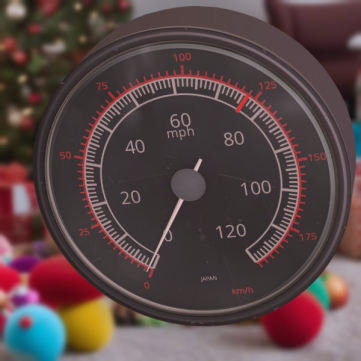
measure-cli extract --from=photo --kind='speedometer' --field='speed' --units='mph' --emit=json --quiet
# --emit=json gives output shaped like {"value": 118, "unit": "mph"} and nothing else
{"value": 1, "unit": "mph"}
